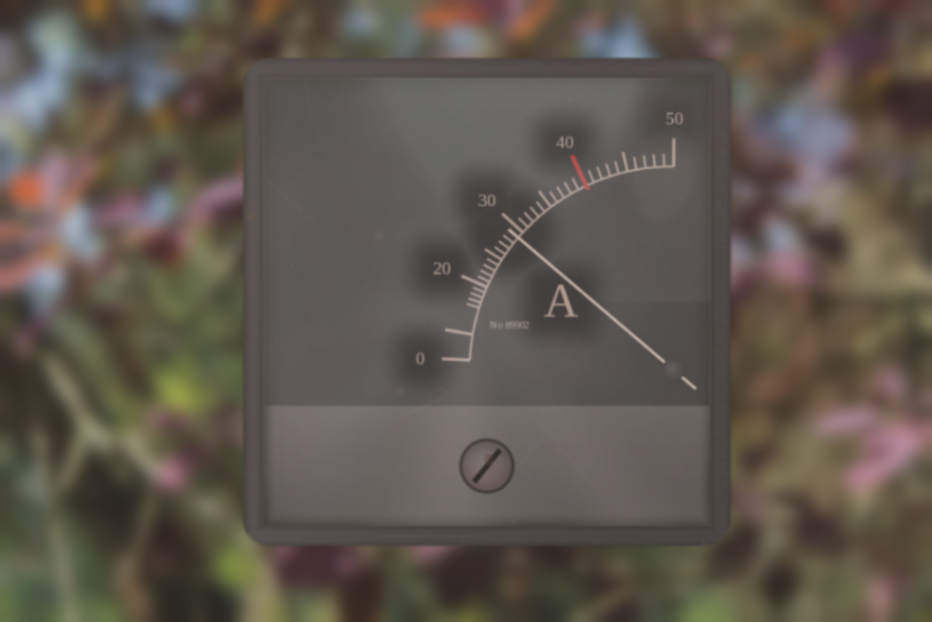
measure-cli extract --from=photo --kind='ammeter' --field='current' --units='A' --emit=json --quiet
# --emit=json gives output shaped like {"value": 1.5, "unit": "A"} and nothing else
{"value": 29, "unit": "A"}
